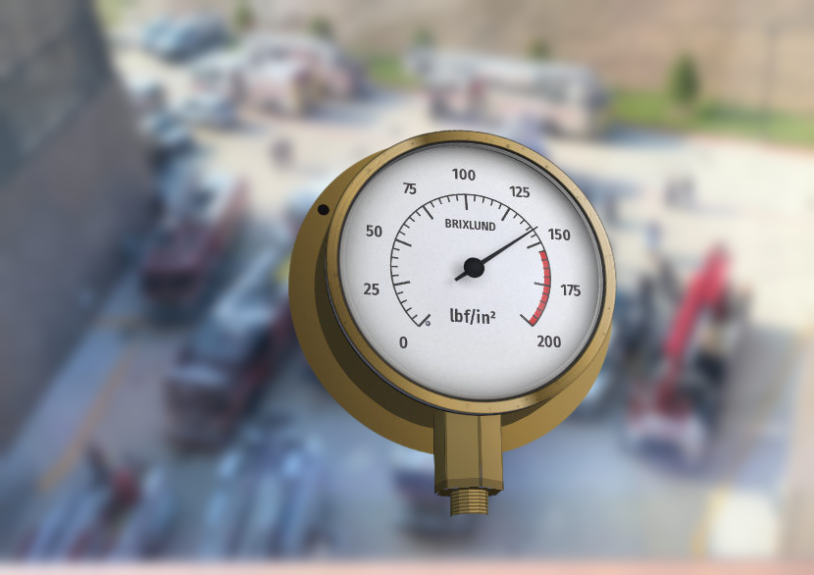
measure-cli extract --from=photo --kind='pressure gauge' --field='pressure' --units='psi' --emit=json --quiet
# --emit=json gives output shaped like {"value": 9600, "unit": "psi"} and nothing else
{"value": 142.5, "unit": "psi"}
